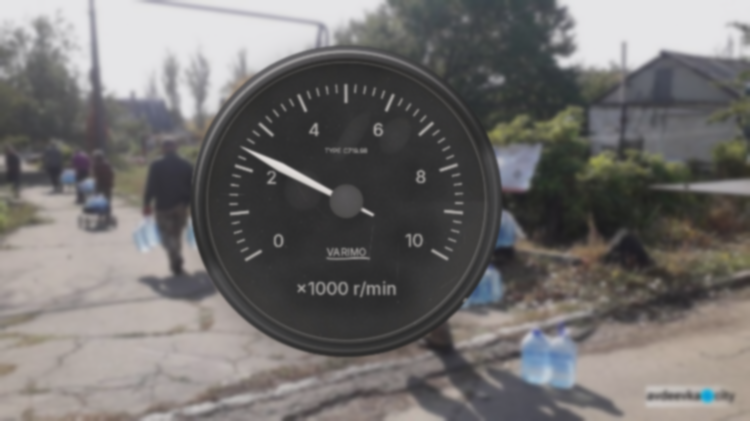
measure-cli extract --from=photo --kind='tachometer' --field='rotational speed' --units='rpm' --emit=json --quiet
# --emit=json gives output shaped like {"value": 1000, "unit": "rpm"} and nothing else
{"value": 2400, "unit": "rpm"}
